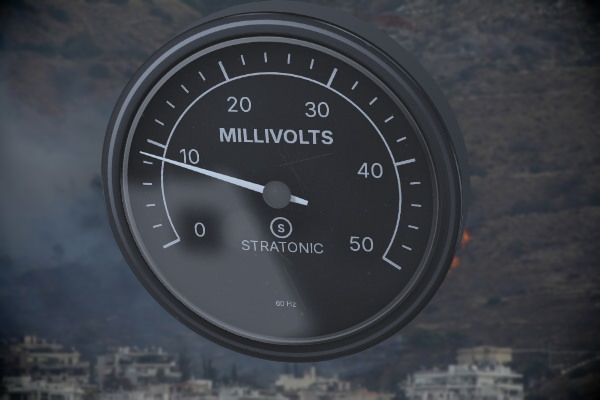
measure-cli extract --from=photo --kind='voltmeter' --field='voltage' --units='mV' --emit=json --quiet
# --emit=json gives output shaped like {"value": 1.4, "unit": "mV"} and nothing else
{"value": 9, "unit": "mV"}
